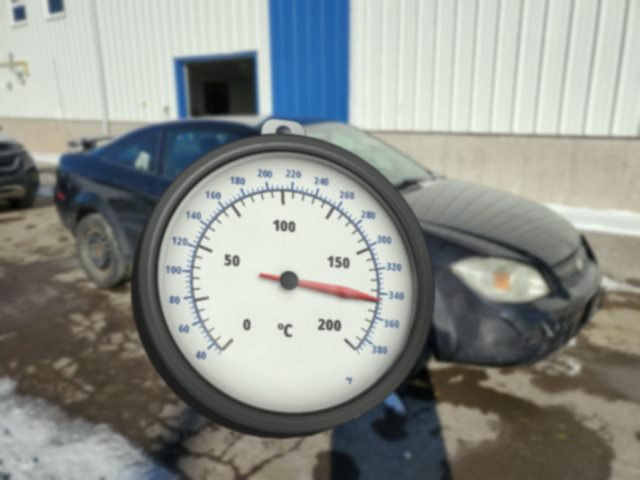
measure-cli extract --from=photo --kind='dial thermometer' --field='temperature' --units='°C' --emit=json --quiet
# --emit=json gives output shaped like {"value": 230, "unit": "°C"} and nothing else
{"value": 175, "unit": "°C"}
